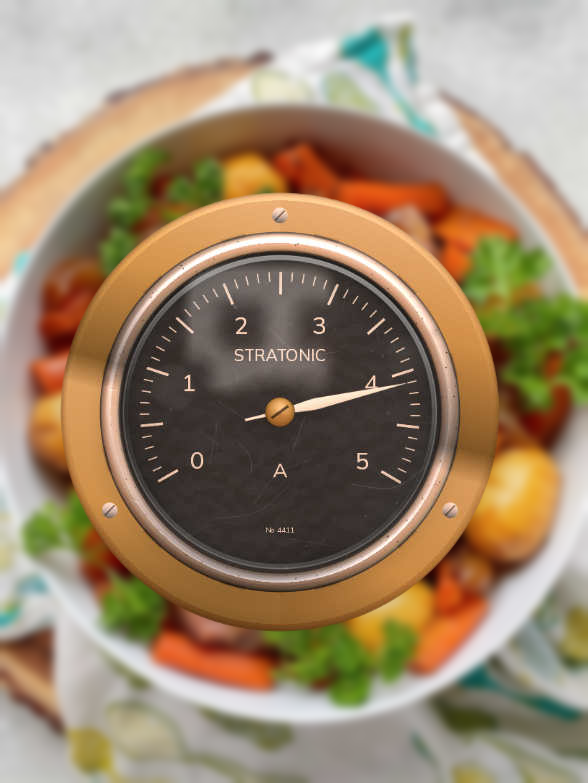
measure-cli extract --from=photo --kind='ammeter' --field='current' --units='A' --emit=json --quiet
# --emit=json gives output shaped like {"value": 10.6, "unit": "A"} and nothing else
{"value": 4.1, "unit": "A"}
